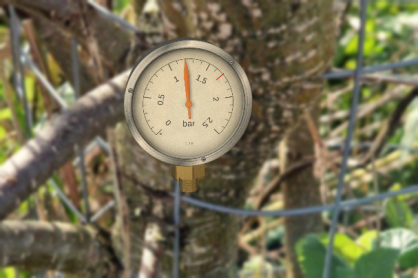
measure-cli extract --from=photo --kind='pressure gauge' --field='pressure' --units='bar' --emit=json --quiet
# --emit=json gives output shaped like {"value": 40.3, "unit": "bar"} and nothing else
{"value": 1.2, "unit": "bar"}
